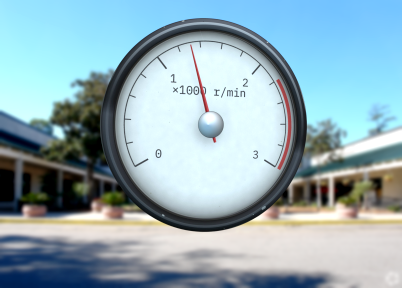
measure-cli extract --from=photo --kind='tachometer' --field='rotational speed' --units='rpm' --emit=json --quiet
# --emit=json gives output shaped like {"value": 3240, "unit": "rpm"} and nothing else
{"value": 1300, "unit": "rpm"}
